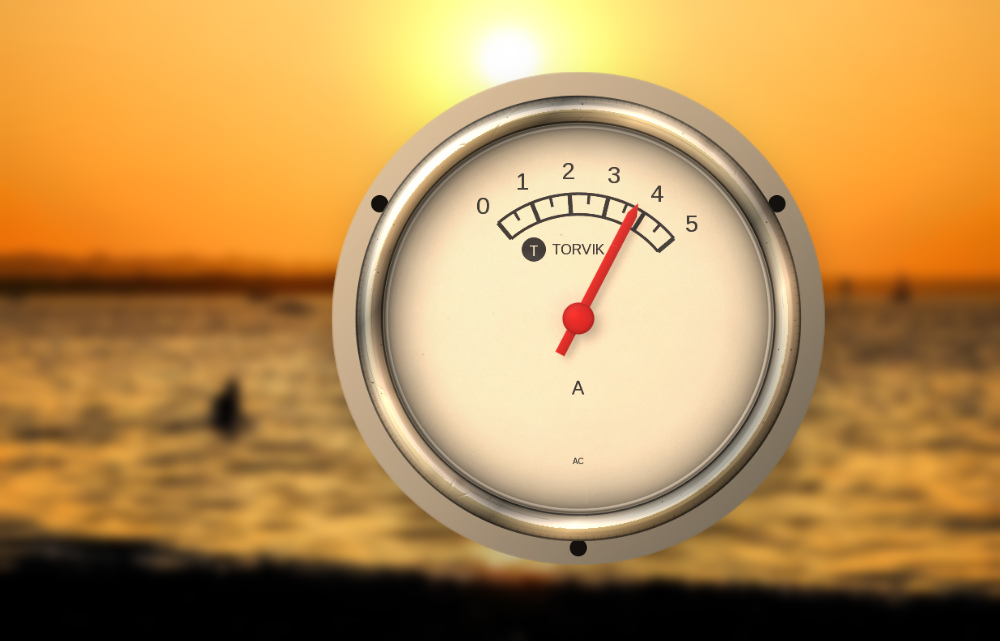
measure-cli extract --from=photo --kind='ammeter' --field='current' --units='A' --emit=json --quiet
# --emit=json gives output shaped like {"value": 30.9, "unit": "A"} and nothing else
{"value": 3.75, "unit": "A"}
